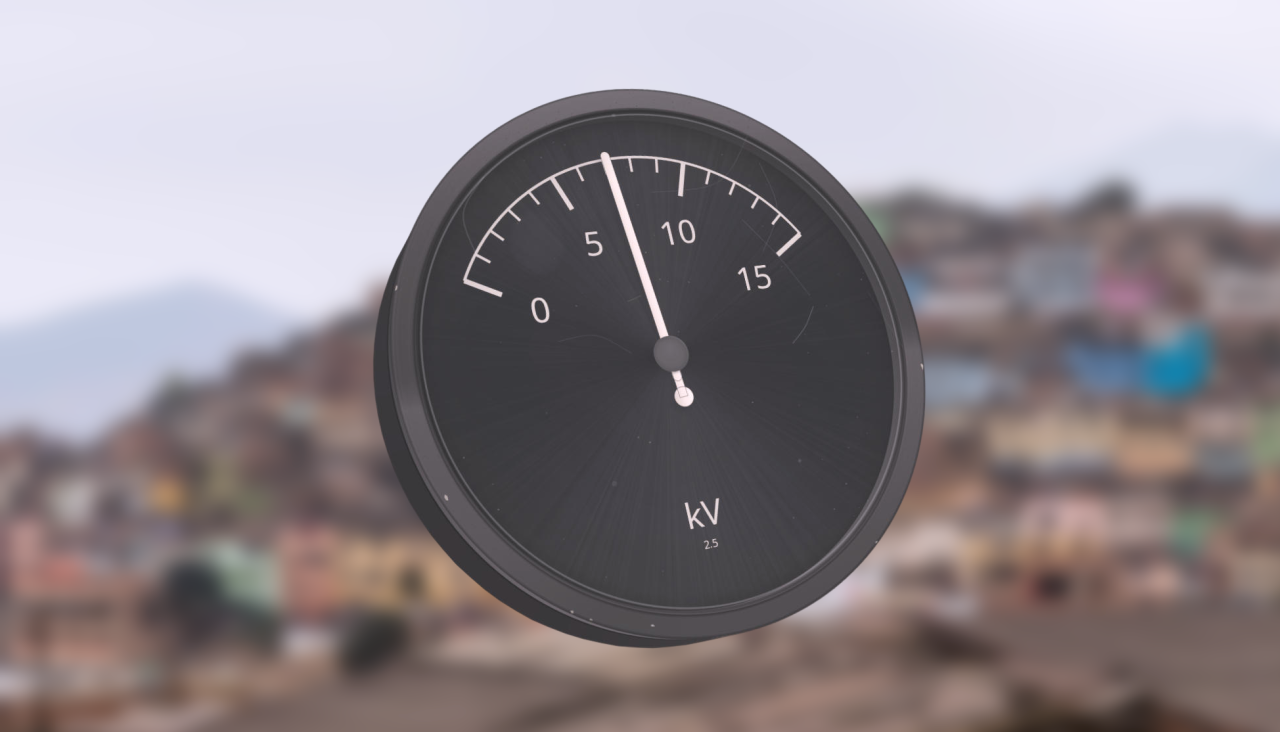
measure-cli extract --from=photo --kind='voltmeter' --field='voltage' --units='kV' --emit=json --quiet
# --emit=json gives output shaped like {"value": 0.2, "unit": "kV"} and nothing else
{"value": 7, "unit": "kV"}
